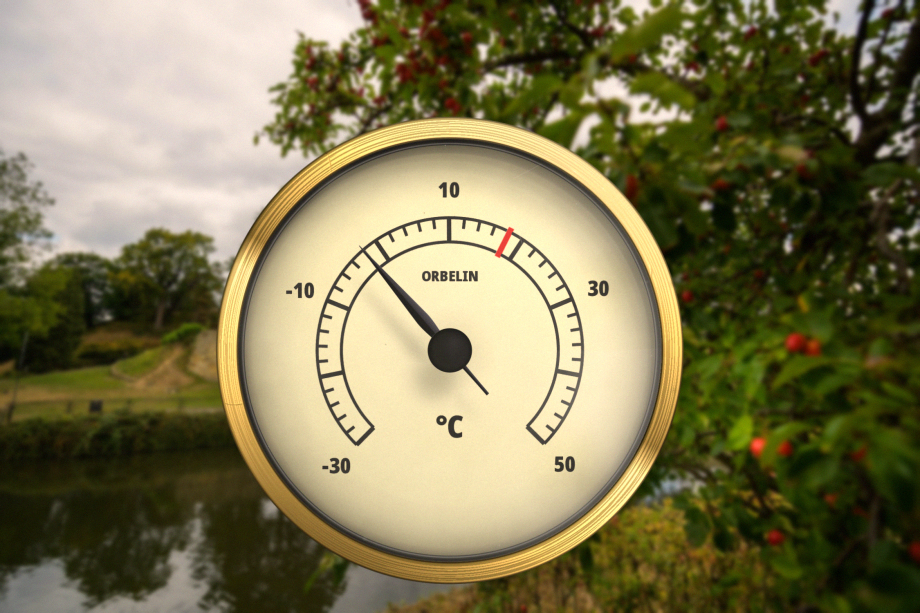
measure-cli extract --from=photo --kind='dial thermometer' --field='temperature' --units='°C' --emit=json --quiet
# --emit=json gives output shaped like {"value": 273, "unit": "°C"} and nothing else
{"value": -2, "unit": "°C"}
